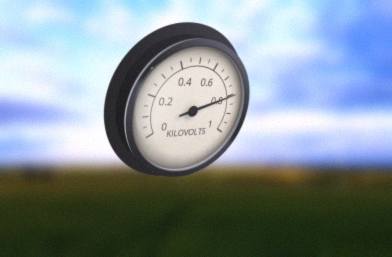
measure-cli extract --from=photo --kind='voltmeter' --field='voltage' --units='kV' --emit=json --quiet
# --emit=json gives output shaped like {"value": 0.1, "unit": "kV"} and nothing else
{"value": 0.8, "unit": "kV"}
